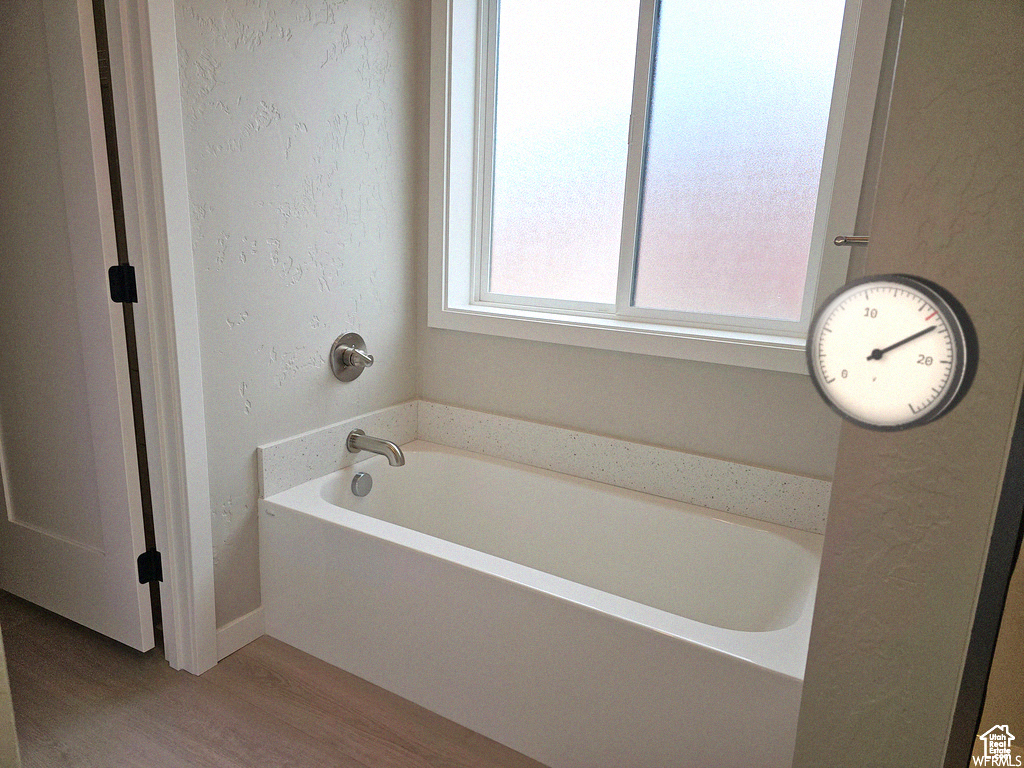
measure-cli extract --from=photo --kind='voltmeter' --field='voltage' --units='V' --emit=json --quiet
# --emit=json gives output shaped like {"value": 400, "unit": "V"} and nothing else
{"value": 17, "unit": "V"}
